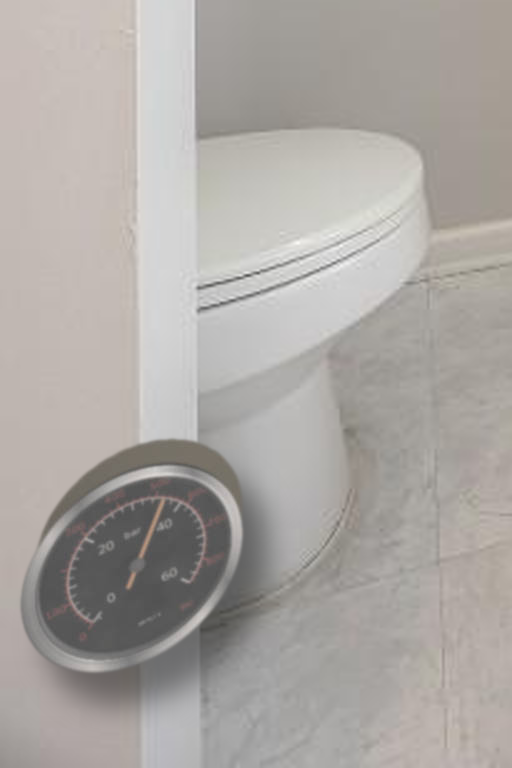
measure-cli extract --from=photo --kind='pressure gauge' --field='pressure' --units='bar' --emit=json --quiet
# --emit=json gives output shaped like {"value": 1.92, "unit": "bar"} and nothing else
{"value": 36, "unit": "bar"}
